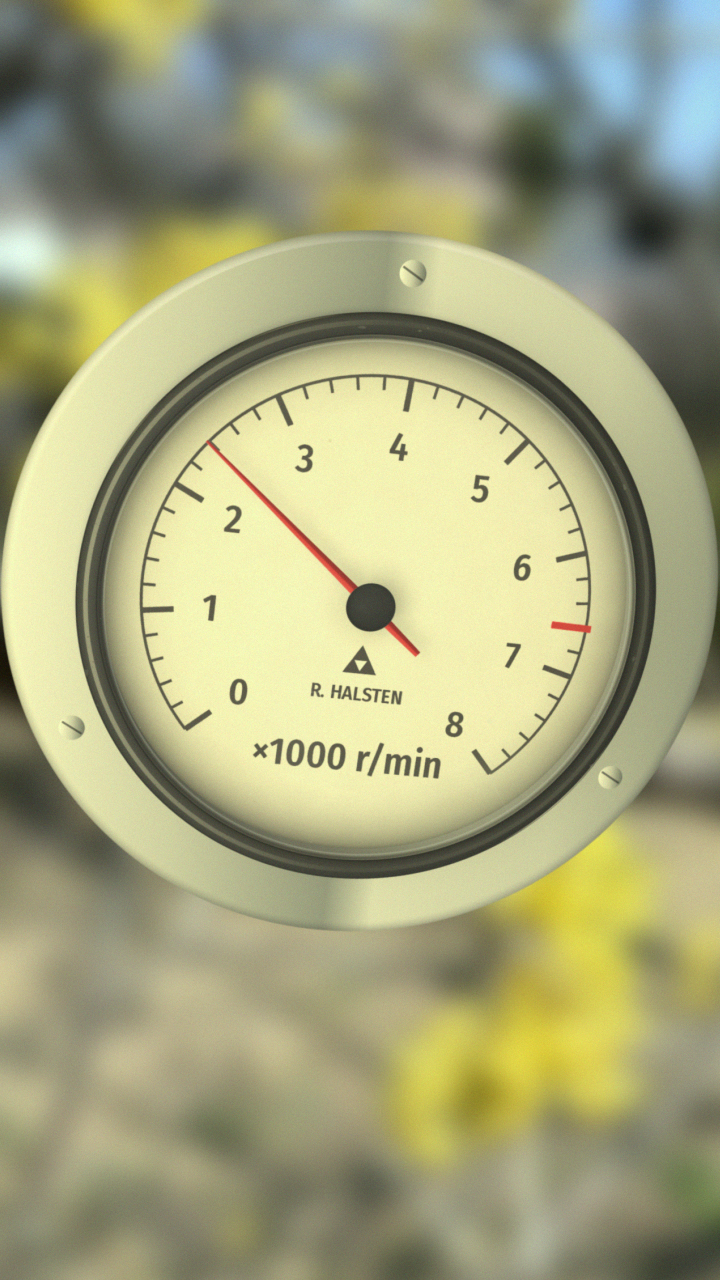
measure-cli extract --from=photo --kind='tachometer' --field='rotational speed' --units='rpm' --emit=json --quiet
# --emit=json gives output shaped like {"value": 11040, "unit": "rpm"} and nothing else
{"value": 2400, "unit": "rpm"}
